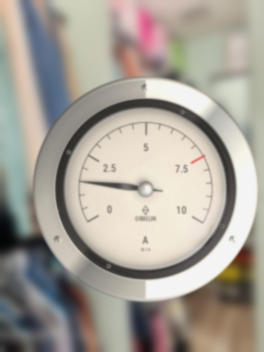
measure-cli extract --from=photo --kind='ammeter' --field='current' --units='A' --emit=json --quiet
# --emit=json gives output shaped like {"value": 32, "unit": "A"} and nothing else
{"value": 1.5, "unit": "A"}
